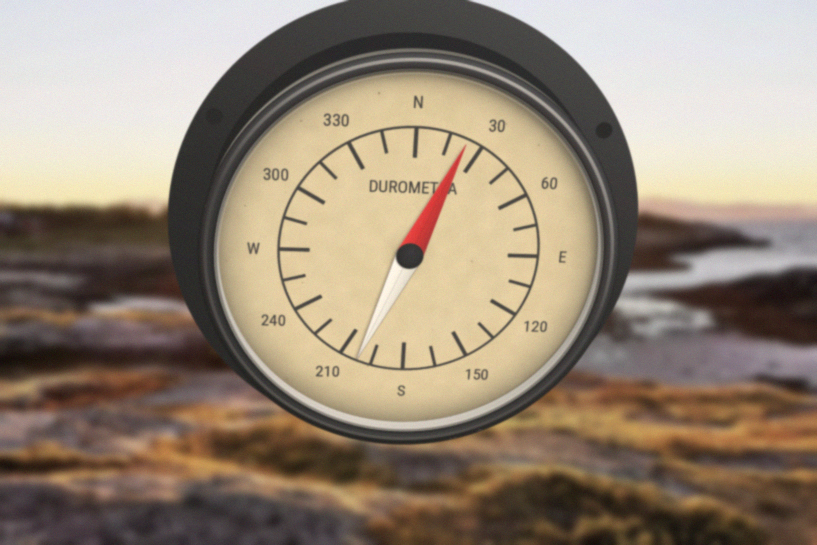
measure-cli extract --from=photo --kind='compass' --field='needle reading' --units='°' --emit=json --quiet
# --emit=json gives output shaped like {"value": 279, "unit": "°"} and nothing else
{"value": 22.5, "unit": "°"}
